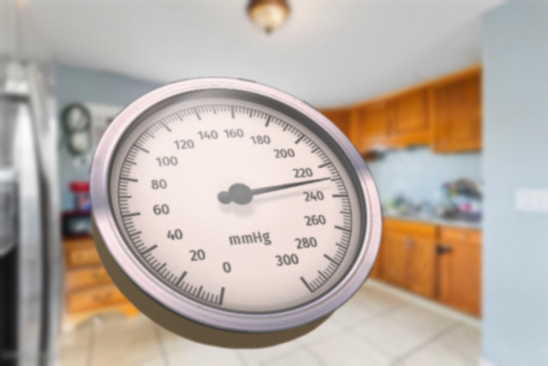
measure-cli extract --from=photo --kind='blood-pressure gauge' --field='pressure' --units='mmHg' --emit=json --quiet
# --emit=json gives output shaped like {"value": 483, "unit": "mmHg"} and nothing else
{"value": 230, "unit": "mmHg"}
